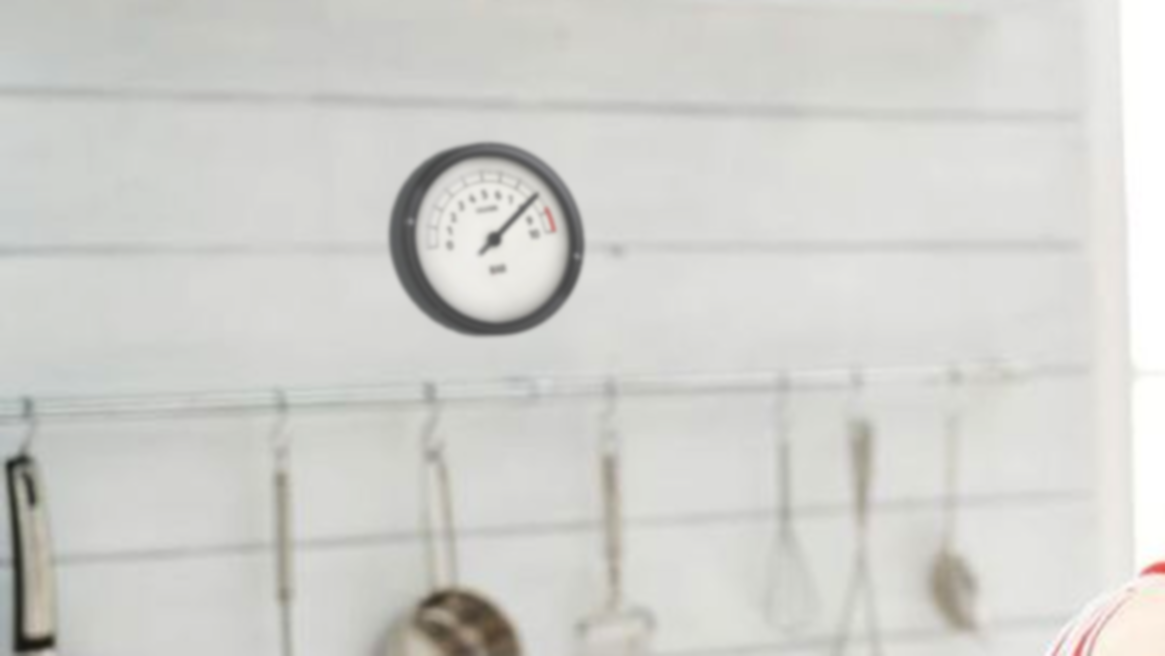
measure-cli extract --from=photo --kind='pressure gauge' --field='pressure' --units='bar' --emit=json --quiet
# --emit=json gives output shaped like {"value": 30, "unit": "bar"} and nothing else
{"value": 8, "unit": "bar"}
